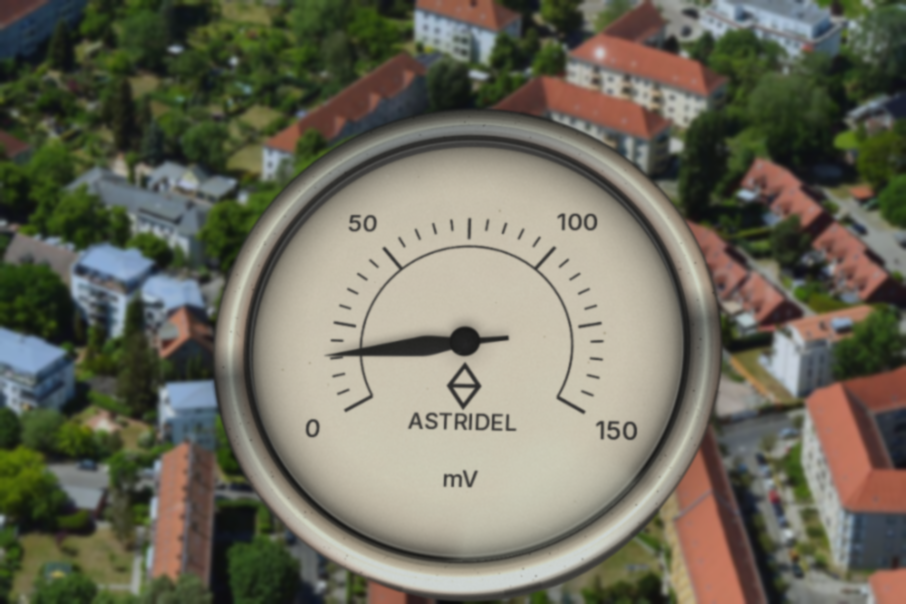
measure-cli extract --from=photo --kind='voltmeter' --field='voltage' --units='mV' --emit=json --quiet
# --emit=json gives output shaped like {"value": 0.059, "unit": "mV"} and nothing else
{"value": 15, "unit": "mV"}
